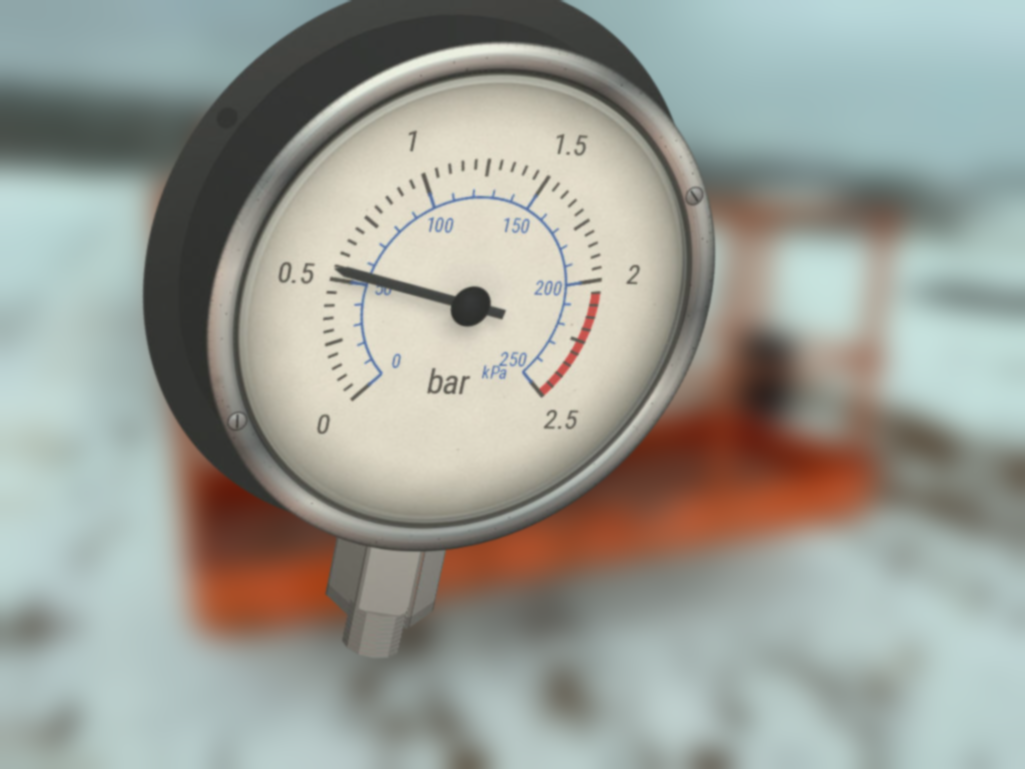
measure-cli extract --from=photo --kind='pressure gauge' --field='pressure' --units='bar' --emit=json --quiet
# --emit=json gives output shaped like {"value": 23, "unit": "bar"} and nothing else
{"value": 0.55, "unit": "bar"}
